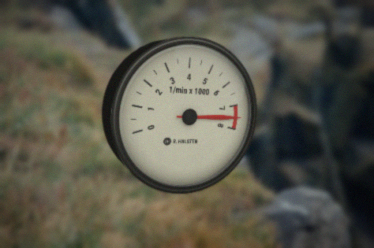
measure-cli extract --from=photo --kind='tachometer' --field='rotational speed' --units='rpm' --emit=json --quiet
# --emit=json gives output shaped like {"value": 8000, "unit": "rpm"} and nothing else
{"value": 7500, "unit": "rpm"}
